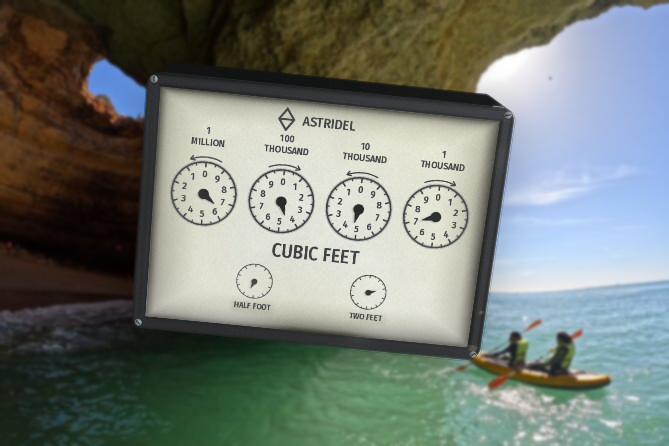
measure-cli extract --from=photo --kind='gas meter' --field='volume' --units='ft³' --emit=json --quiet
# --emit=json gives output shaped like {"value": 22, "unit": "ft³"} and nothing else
{"value": 644700, "unit": "ft³"}
